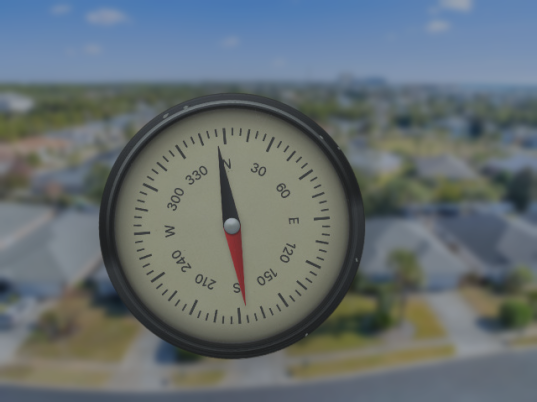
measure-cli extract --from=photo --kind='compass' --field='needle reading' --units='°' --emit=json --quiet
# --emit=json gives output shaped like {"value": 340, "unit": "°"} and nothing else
{"value": 175, "unit": "°"}
